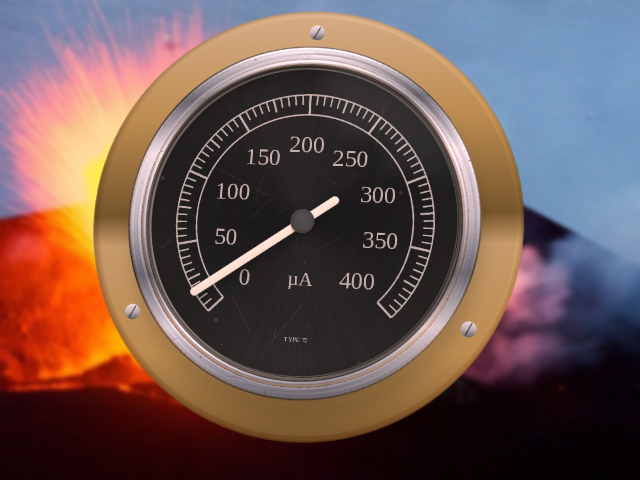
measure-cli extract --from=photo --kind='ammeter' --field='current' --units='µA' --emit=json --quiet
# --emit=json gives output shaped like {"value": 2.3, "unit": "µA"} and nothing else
{"value": 15, "unit": "µA"}
